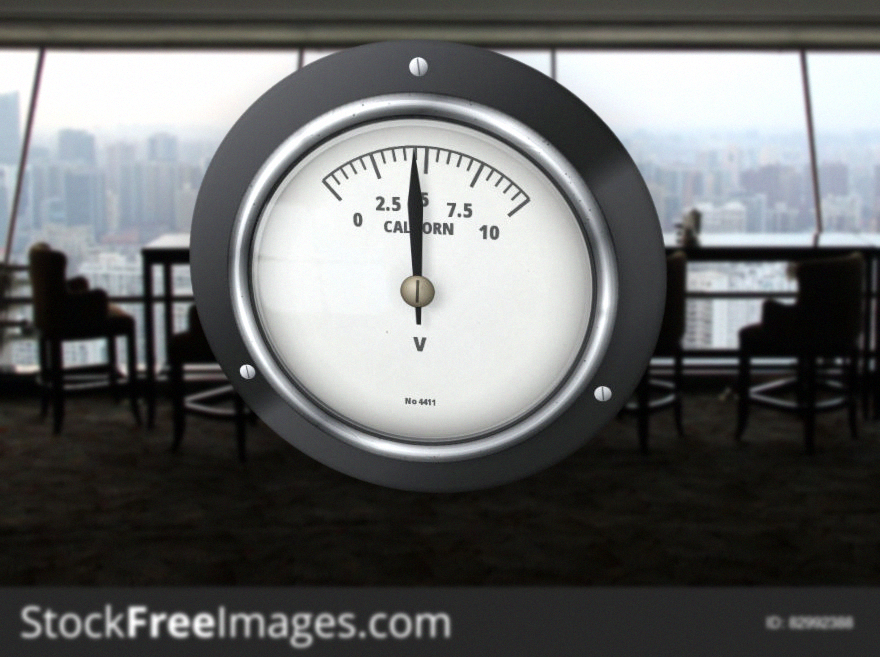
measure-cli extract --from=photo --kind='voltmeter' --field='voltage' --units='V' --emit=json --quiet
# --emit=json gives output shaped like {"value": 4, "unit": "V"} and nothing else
{"value": 4.5, "unit": "V"}
